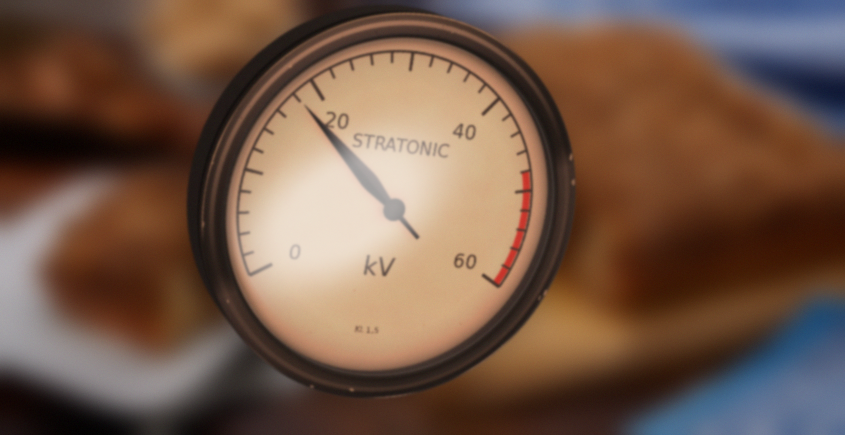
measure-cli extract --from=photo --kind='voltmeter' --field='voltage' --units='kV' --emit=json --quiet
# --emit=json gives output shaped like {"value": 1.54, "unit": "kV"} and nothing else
{"value": 18, "unit": "kV"}
